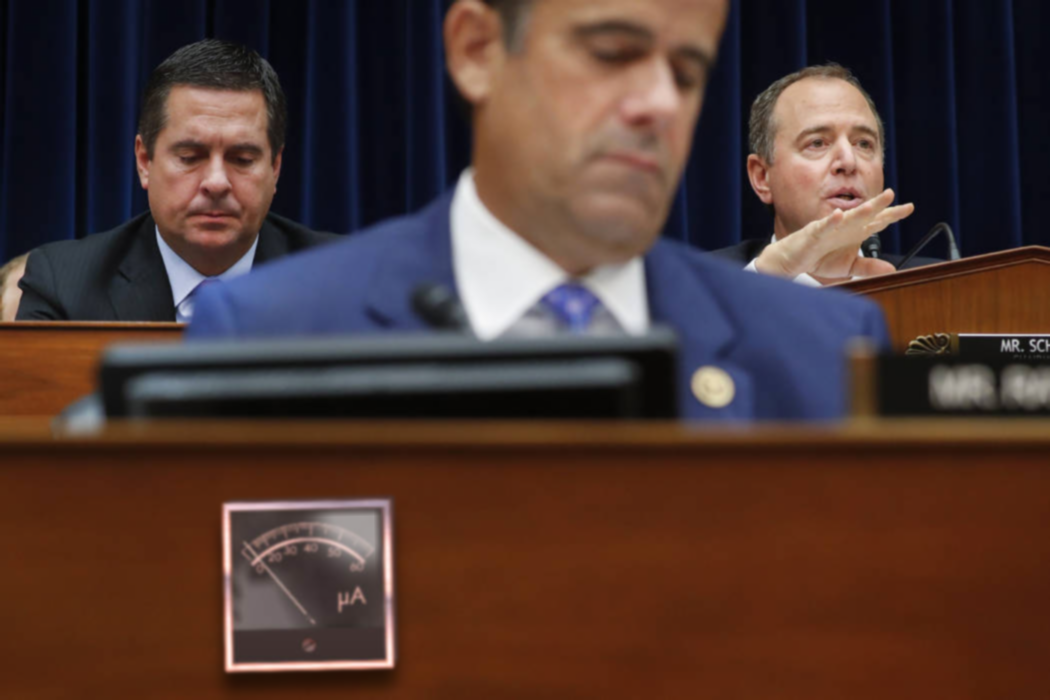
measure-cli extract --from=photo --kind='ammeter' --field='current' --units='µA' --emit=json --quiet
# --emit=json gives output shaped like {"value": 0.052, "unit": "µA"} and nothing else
{"value": 10, "unit": "µA"}
